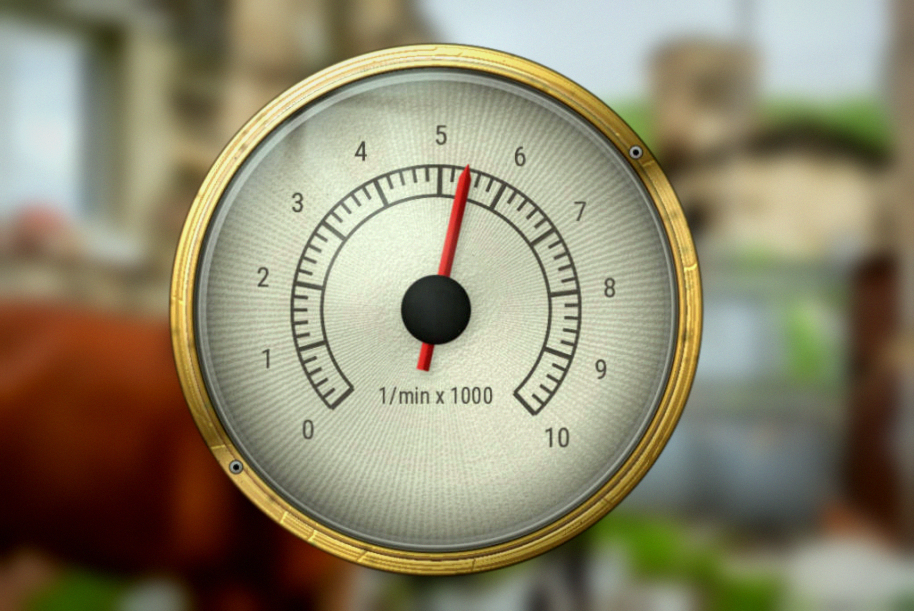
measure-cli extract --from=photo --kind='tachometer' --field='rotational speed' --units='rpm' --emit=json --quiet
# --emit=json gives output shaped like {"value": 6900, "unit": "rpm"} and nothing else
{"value": 5400, "unit": "rpm"}
